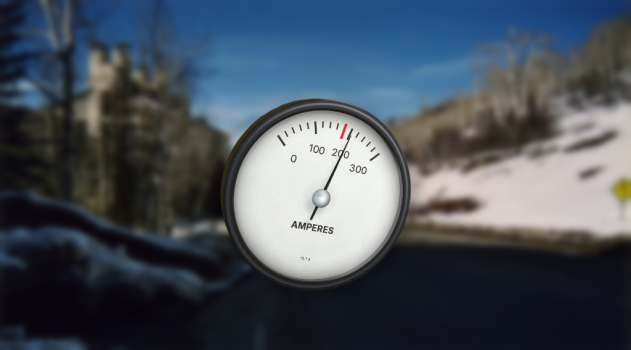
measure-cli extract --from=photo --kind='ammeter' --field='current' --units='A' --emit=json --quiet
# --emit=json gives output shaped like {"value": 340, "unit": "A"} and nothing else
{"value": 200, "unit": "A"}
